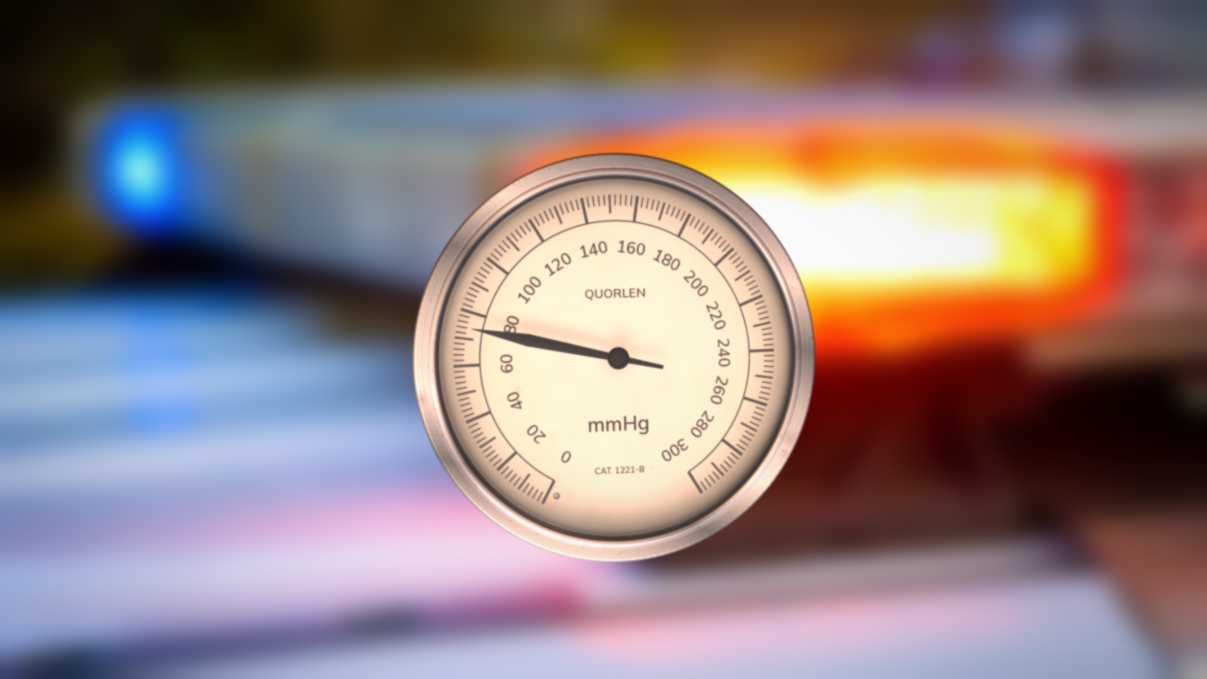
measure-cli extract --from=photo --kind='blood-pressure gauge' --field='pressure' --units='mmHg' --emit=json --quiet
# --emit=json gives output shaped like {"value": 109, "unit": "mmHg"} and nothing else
{"value": 74, "unit": "mmHg"}
